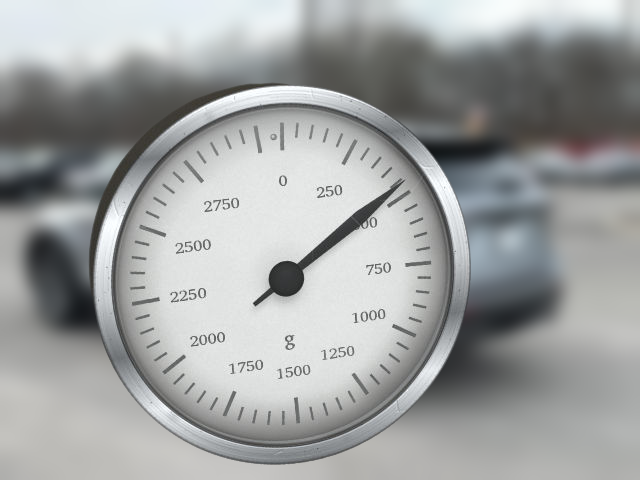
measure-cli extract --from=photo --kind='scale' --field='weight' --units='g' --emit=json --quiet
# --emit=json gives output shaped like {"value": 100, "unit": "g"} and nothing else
{"value": 450, "unit": "g"}
